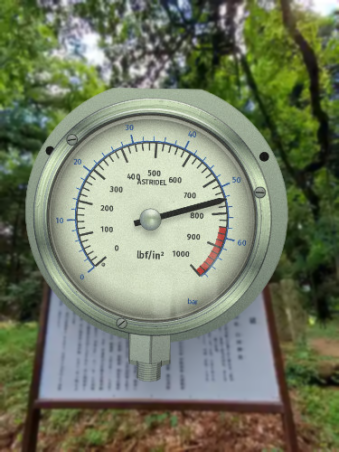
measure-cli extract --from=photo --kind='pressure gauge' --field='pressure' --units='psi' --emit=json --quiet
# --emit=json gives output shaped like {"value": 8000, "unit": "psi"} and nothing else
{"value": 760, "unit": "psi"}
